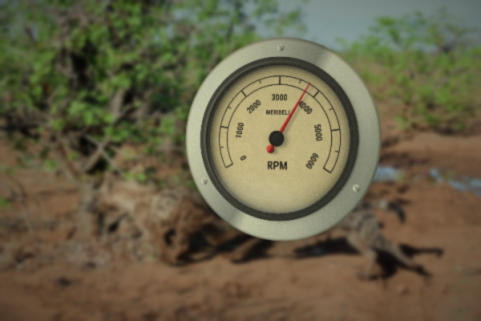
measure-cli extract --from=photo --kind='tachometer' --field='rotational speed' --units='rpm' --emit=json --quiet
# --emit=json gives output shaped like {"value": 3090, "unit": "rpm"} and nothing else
{"value": 3750, "unit": "rpm"}
